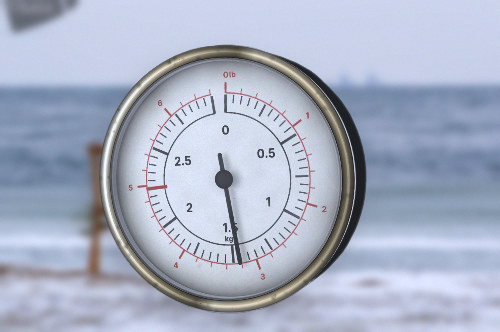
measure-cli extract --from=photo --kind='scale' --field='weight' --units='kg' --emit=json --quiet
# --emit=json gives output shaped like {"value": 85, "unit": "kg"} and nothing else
{"value": 1.45, "unit": "kg"}
